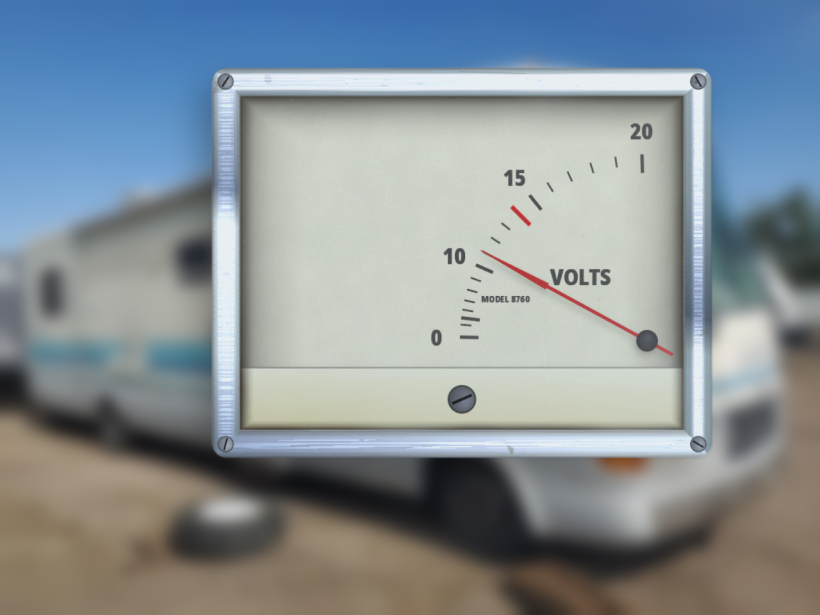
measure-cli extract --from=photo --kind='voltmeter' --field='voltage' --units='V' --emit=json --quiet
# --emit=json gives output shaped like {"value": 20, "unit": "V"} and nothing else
{"value": 11, "unit": "V"}
